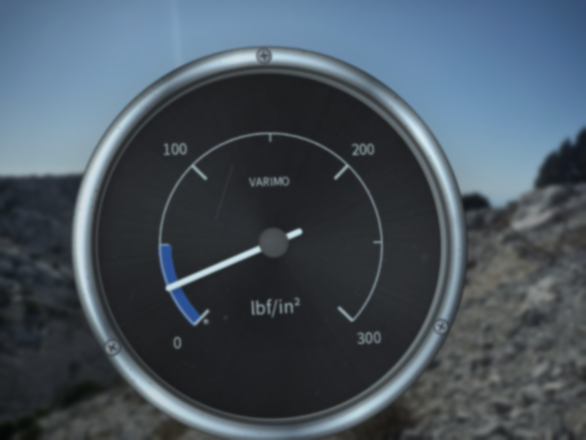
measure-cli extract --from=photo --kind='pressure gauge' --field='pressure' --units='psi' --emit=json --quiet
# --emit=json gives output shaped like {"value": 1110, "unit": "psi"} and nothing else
{"value": 25, "unit": "psi"}
